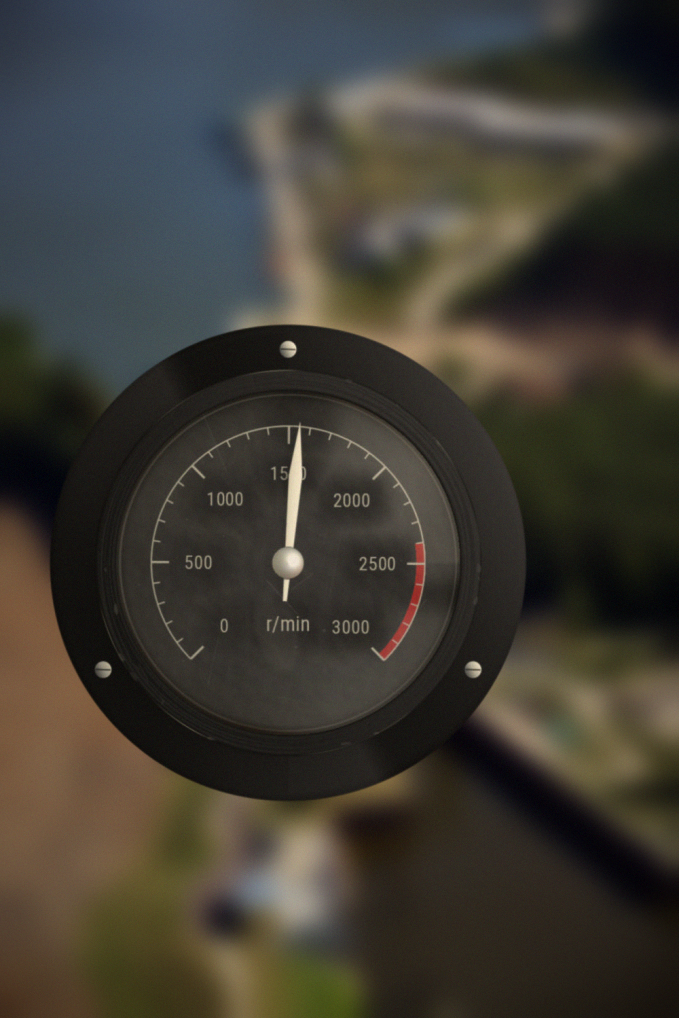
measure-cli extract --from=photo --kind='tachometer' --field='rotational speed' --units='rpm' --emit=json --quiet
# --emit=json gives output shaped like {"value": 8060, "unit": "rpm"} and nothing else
{"value": 1550, "unit": "rpm"}
